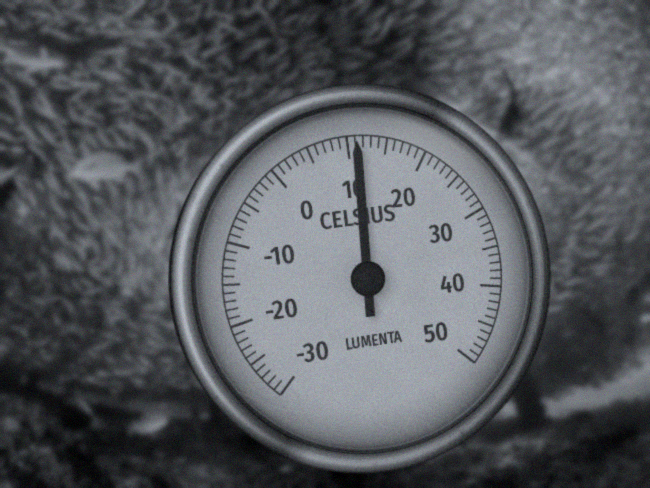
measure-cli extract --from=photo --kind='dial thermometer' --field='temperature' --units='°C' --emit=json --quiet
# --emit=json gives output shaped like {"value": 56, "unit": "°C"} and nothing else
{"value": 11, "unit": "°C"}
